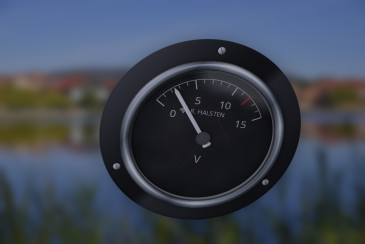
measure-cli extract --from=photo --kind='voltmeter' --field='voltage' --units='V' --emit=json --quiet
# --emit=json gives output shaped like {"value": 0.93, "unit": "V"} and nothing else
{"value": 2.5, "unit": "V"}
